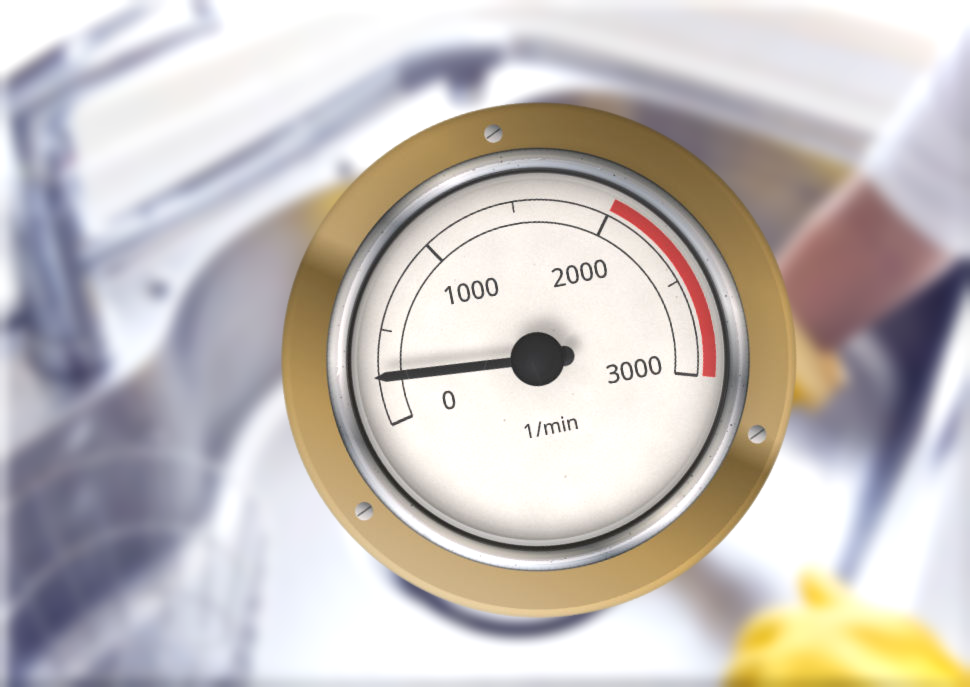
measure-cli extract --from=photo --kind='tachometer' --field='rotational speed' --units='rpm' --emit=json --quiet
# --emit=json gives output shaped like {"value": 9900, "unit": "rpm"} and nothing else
{"value": 250, "unit": "rpm"}
